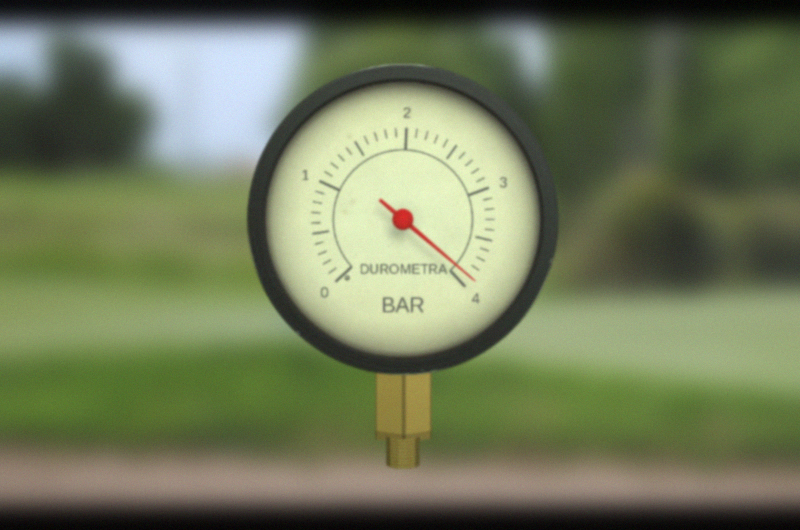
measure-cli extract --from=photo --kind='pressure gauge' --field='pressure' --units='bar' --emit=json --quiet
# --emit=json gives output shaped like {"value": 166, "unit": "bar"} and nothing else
{"value": 3.9, "unit": "bar"}
